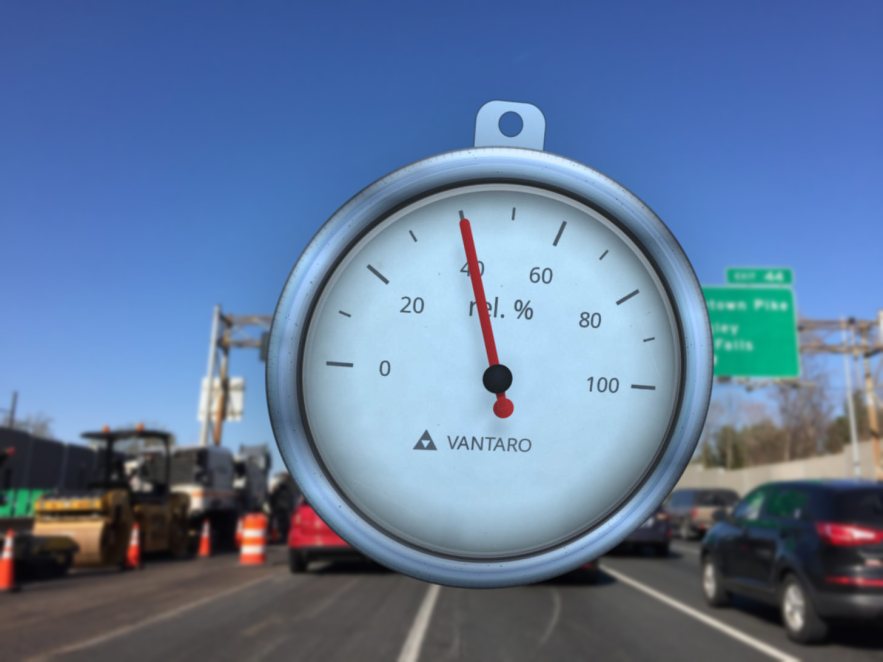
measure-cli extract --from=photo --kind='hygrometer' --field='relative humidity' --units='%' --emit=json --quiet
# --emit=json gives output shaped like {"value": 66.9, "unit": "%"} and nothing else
{"value": 40, "unit": "%"}
